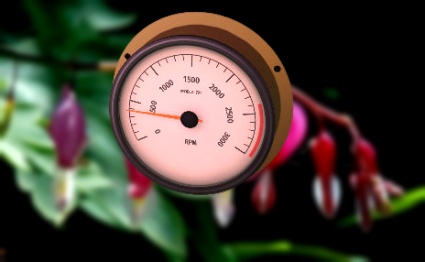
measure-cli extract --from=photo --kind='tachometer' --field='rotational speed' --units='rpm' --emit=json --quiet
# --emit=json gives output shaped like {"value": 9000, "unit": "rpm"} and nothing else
{"value": 400, "unit": "rpm"}
